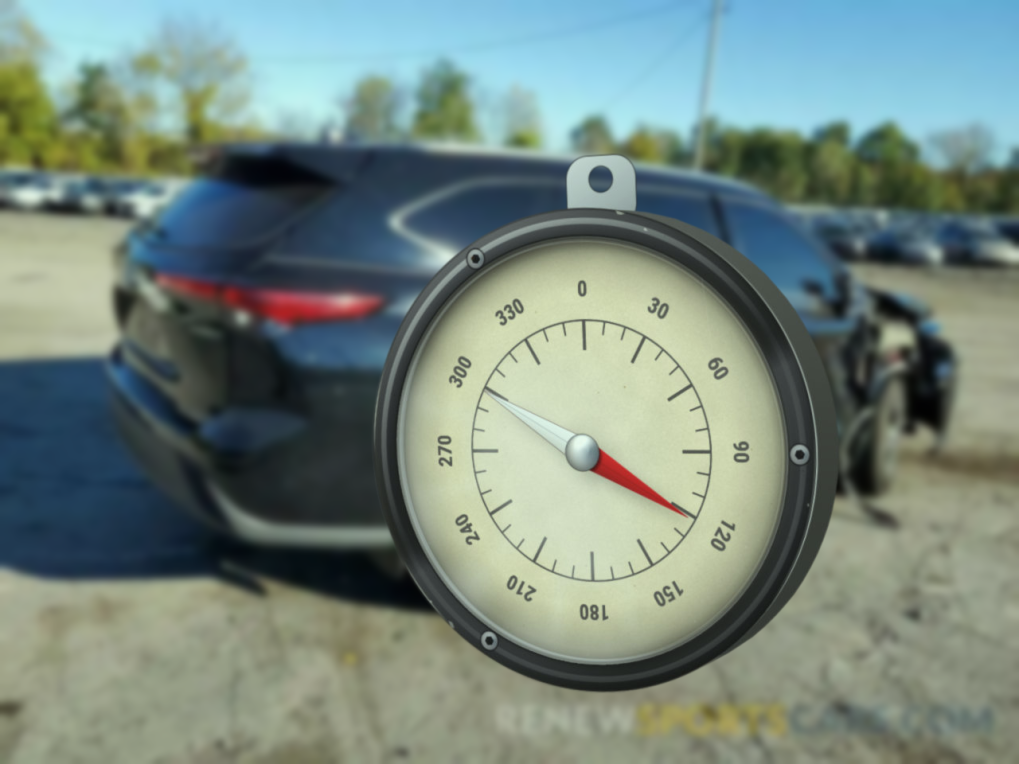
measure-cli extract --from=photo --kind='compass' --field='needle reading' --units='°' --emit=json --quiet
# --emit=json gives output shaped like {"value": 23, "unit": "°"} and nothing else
{"value": 120, "unit": "°"}
